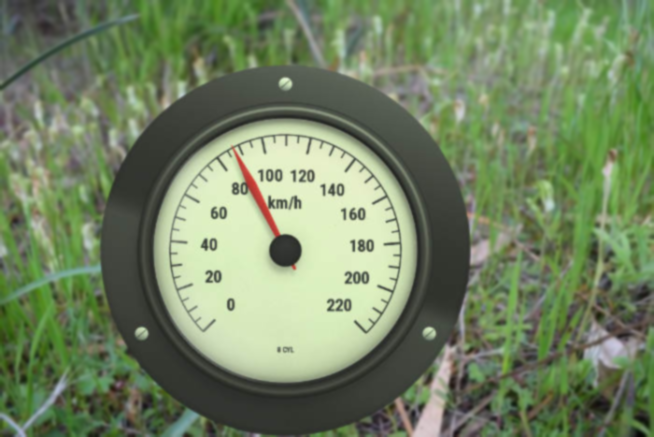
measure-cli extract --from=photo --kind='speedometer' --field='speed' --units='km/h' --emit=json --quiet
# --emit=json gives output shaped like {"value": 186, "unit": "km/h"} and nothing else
{"value": 87.5, "unit": "km/h"}
